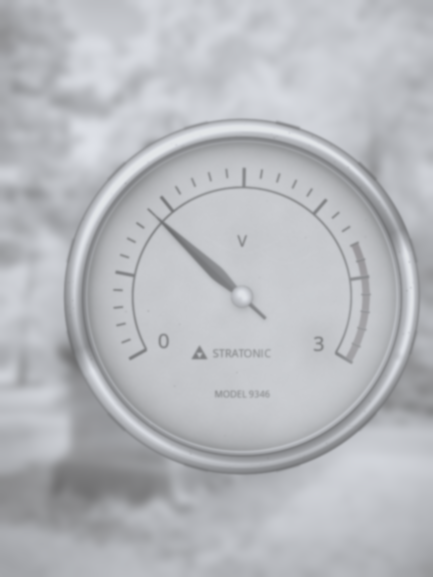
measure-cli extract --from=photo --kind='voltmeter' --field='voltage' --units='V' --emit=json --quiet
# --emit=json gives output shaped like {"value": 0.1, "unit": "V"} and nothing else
{"value": 0.9, "unit": "V"}
